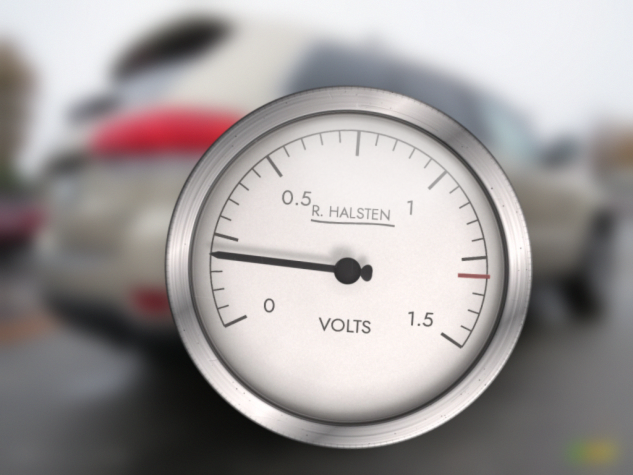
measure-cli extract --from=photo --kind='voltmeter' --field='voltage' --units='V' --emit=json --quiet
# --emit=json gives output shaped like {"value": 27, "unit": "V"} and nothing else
{"value": 0.2, "unit": "V"}
